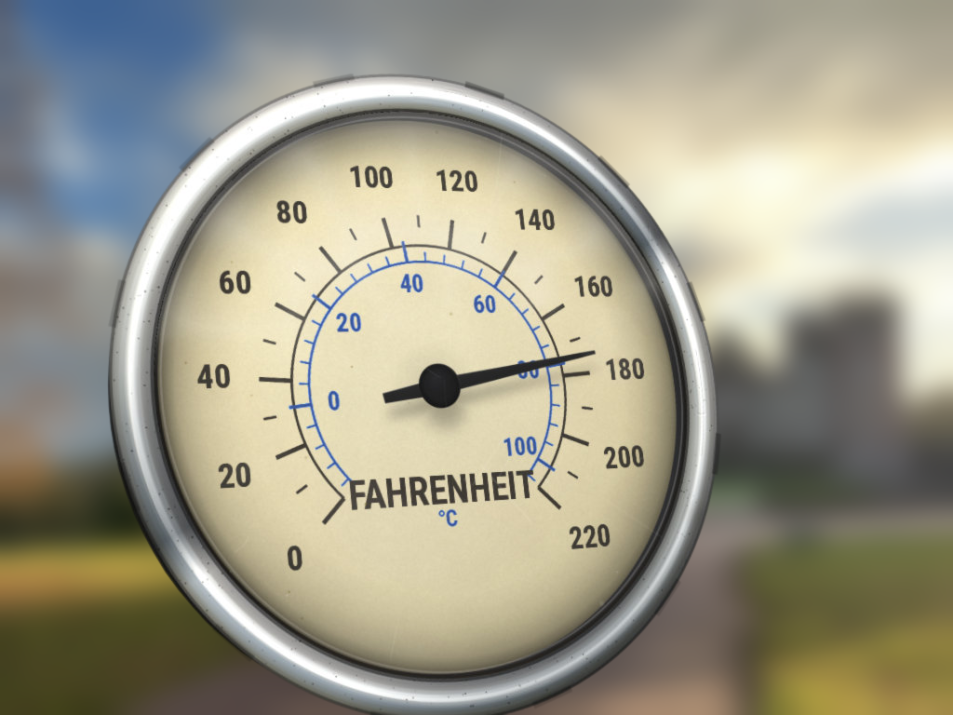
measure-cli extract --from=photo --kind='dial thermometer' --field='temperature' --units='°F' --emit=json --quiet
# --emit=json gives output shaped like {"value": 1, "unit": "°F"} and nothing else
{"value": 175, "unit": "°F"}
